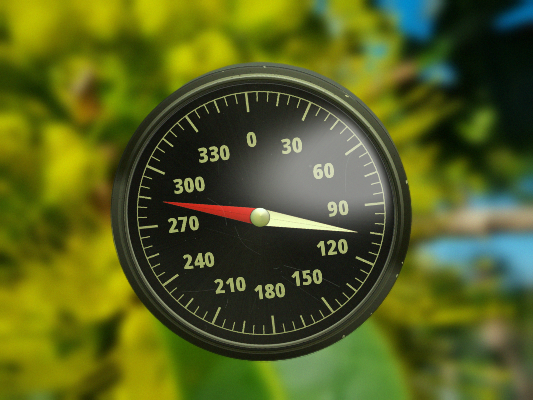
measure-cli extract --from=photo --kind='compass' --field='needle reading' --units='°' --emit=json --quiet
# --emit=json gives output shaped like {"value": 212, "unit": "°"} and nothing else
{"value": 285, "unit": "°"}
